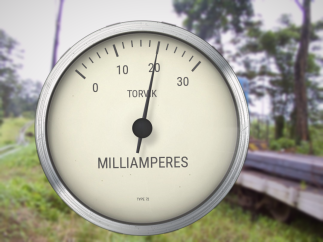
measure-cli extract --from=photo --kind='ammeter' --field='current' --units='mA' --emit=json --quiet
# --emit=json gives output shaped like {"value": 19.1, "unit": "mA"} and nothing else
{"value": 20, "unit": "mA"}
